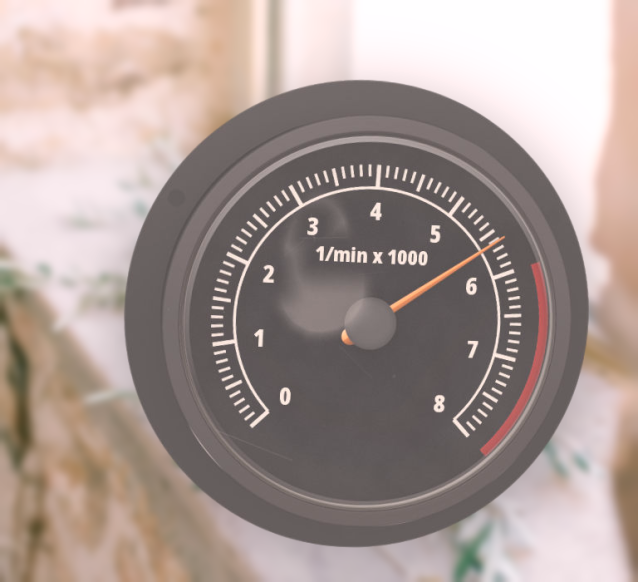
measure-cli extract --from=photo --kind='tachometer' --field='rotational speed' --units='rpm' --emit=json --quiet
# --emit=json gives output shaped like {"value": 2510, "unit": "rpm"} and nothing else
{"value": 5600, "unit": "rpm"}
